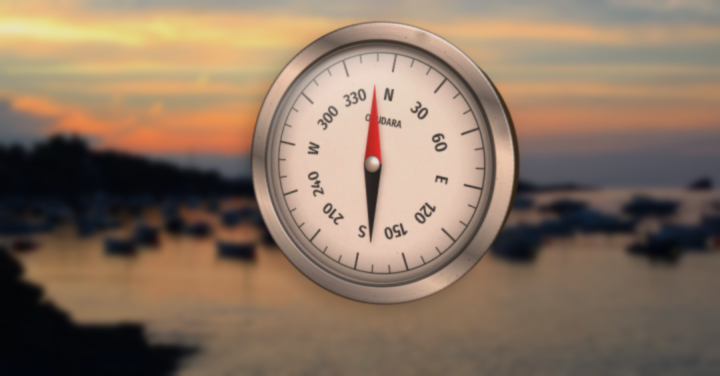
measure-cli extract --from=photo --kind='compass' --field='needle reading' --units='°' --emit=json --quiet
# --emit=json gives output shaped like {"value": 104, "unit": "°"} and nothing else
{"value": 350, "unit": "°"}
